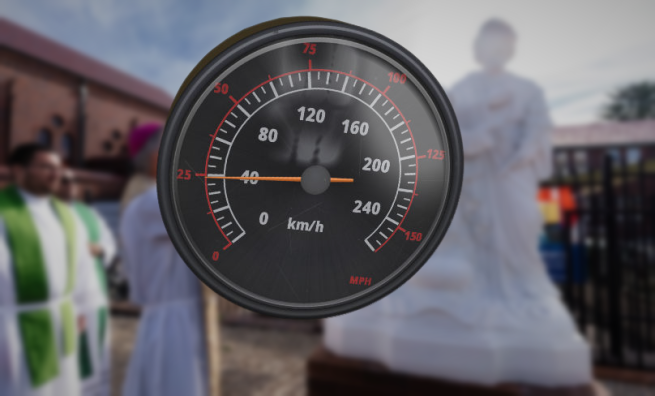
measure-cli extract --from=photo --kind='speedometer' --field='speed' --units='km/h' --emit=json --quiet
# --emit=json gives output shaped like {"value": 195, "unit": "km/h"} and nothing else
{"value": 40, "unit": "km/h"}
